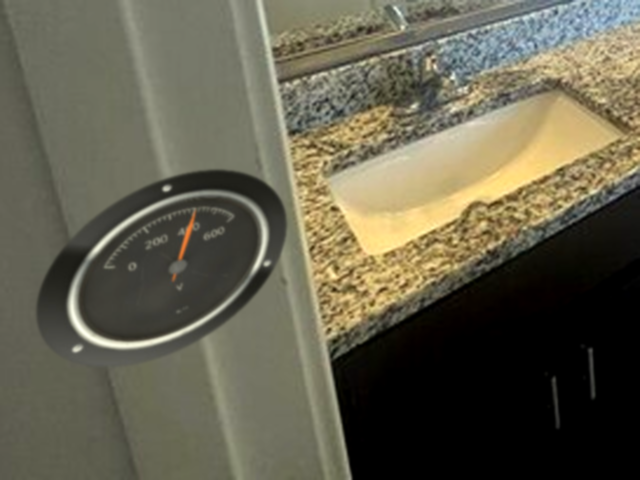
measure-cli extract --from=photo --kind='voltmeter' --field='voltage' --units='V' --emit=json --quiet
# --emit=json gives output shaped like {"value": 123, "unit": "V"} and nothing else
{"value": 400, "unit": "V"}
